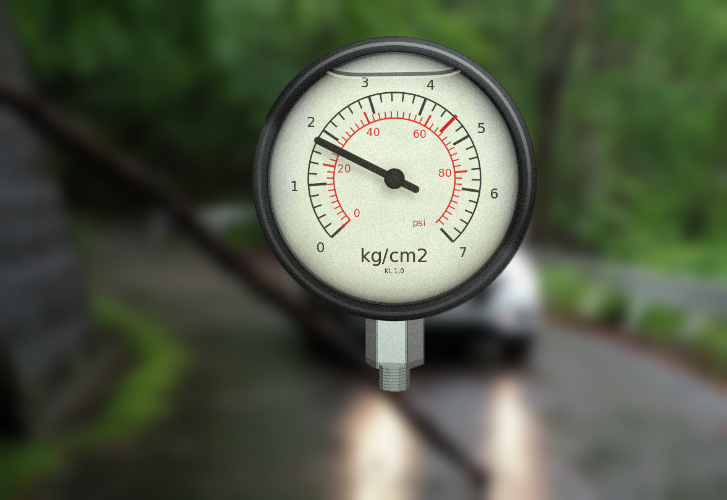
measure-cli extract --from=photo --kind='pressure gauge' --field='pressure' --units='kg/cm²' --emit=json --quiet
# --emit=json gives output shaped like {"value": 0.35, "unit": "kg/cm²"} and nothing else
{"value": 1.8, "unit": "kg/cm²"}
